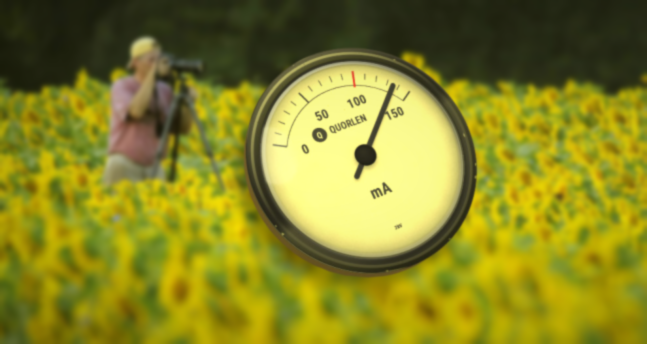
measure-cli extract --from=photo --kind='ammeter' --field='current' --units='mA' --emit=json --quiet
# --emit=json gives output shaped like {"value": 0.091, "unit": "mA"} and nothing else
{"value": 135, "unit": "mA"}
